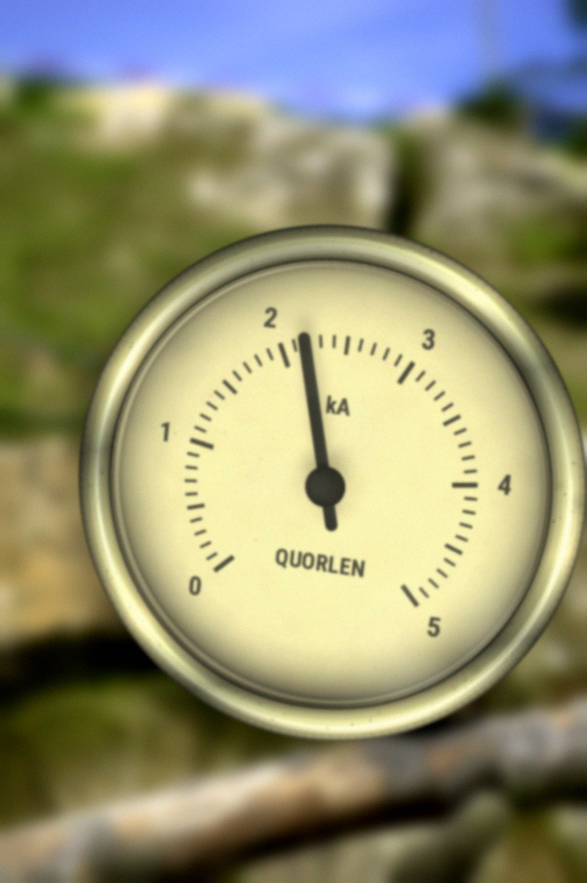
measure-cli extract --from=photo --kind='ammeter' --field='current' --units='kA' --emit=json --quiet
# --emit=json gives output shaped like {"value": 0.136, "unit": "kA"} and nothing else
{"value": 2.2, "unit": "kA"}
